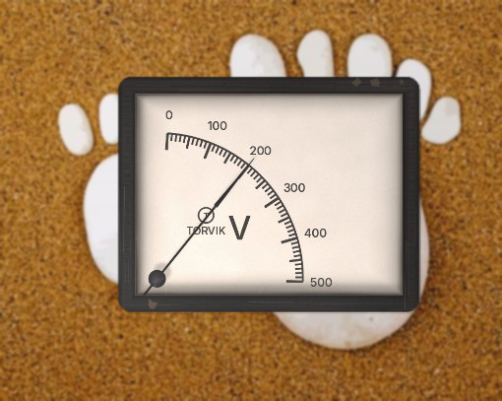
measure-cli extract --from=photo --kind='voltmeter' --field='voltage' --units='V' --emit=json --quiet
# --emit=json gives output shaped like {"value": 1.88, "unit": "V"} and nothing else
{"value": 200, "unit": "V"}
